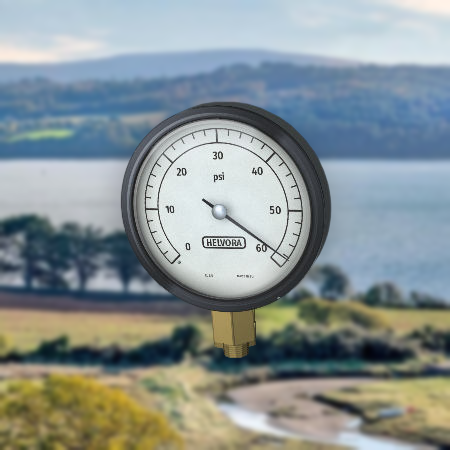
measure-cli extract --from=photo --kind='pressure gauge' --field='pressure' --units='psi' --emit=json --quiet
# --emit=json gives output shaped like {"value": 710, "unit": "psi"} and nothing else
{"value": 58, "unit": "psi"}
